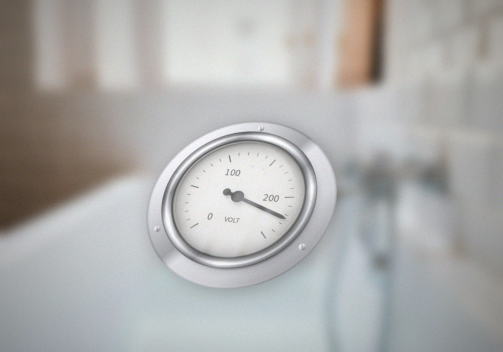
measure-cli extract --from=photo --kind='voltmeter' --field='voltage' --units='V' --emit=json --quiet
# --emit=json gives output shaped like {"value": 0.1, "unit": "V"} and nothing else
{"value": 225, "unit": "V"}
